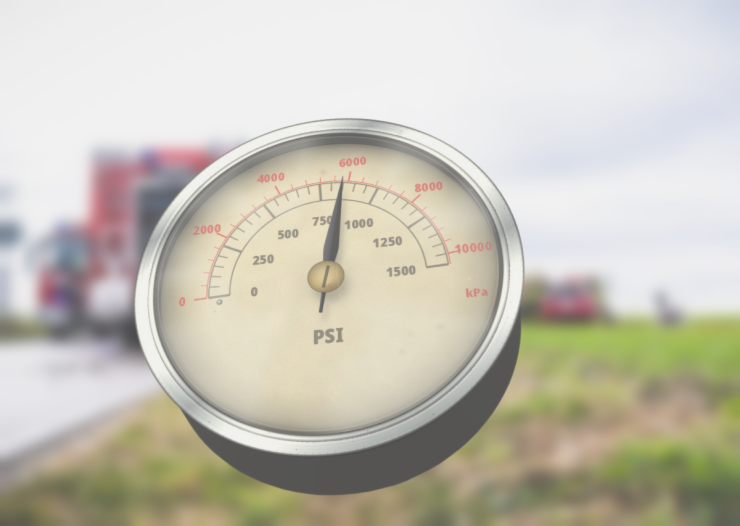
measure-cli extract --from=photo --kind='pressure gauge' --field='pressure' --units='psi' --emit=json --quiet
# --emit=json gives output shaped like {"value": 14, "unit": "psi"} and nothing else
{"value": 850, "unit": "psi"}
